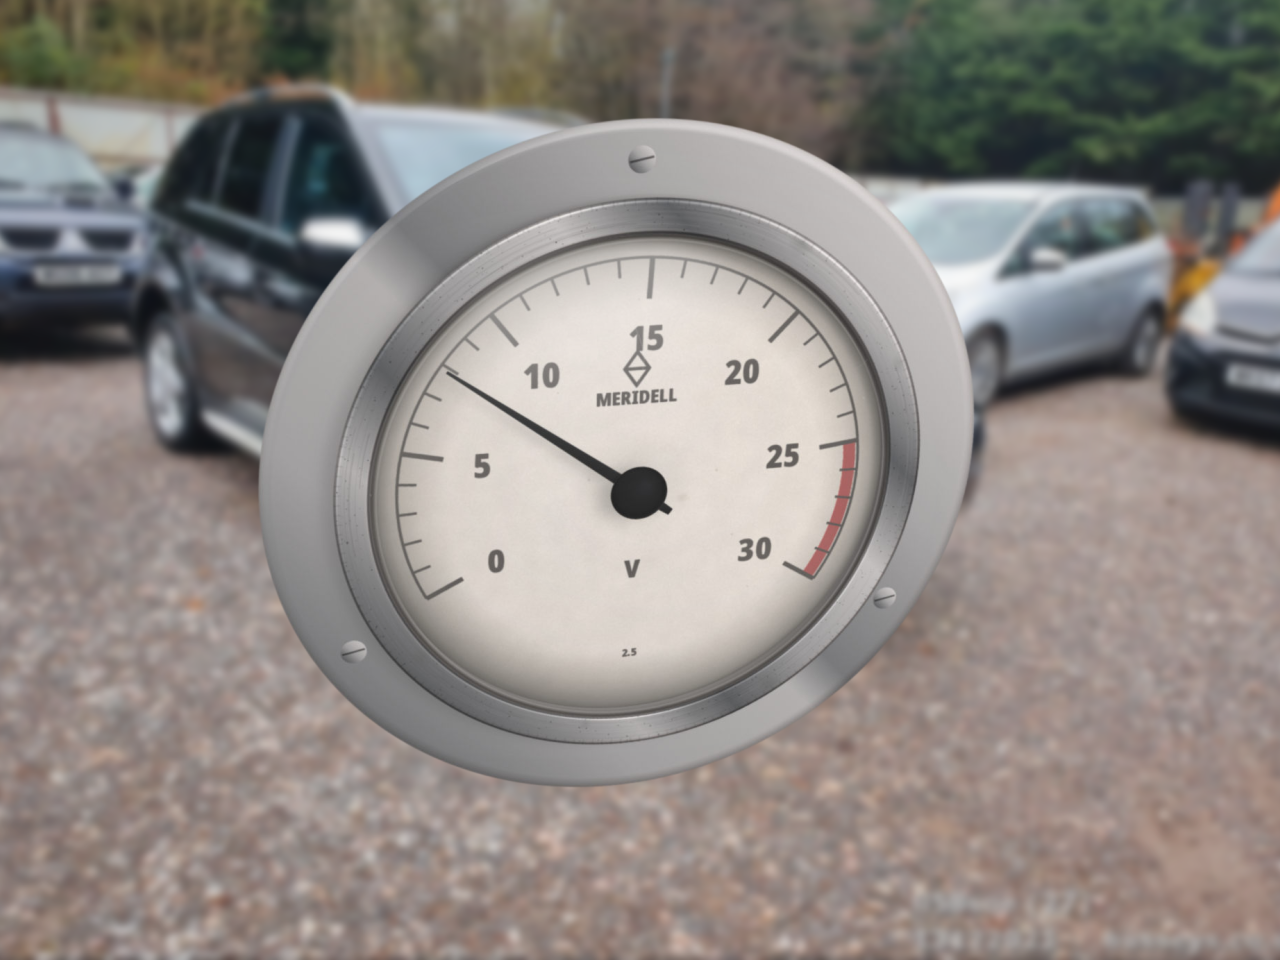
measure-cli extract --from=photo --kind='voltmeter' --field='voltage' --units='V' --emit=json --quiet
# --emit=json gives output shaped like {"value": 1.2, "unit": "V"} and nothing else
{"value": 8, "unit": "V"}
